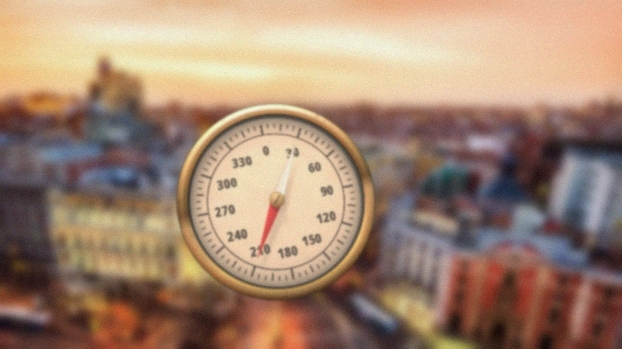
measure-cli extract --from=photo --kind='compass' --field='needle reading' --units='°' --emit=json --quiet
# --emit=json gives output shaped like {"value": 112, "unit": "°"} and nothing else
{"value": 210, "unit": "°"}
